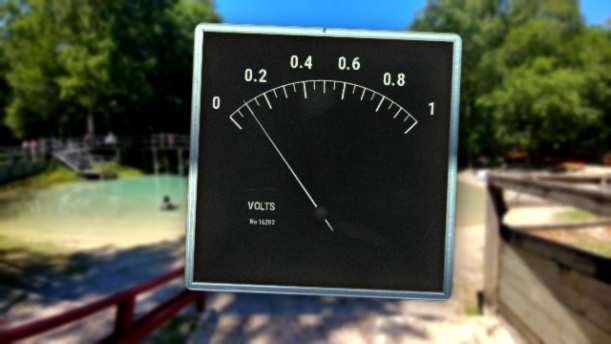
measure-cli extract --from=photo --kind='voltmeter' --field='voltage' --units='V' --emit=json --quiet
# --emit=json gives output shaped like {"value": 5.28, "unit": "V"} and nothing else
{"value": 0.1, "unit": "V"}
